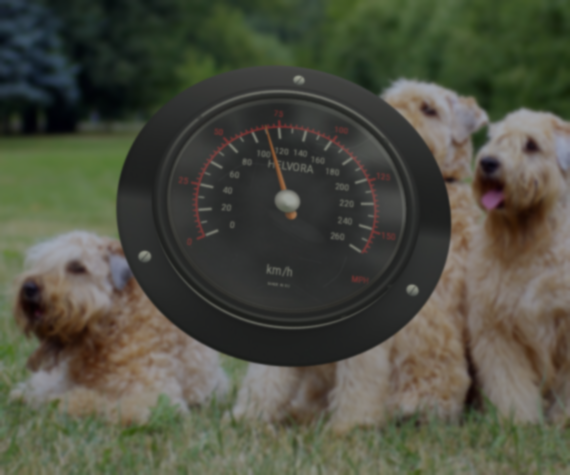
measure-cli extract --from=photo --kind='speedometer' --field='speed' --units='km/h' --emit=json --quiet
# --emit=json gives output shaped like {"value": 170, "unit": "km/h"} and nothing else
{"value": 110, "unit": "km/h"}
